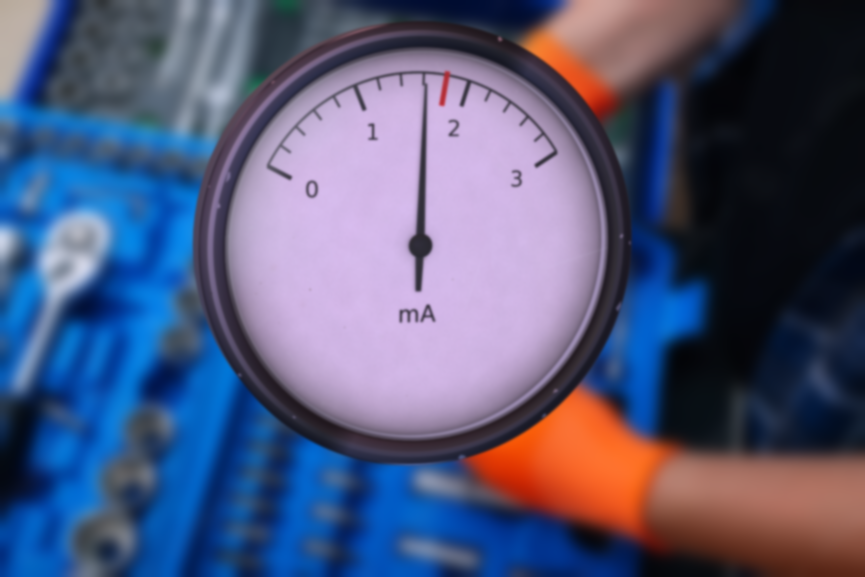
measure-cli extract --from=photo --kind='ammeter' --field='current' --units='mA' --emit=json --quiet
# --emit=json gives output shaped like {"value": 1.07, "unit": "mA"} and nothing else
{"value": 1.6, "unit": "mA"}
